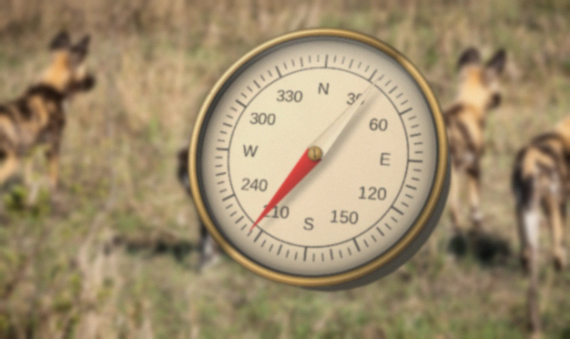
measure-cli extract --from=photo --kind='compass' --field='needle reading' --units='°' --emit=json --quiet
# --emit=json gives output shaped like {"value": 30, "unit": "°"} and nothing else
{"value": 215, "unit": "°"}
